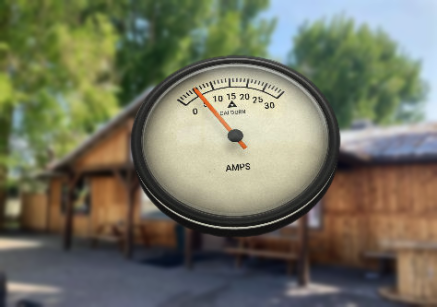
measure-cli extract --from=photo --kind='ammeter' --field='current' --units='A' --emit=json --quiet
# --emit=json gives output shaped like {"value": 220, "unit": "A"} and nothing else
{"value": 5, "unit": "A"}
